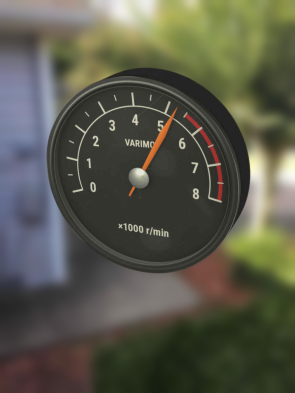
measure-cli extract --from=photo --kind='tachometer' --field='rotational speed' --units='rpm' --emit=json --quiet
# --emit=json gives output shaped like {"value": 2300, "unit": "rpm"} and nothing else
{"value": 5250, "unit": "rpm"}
